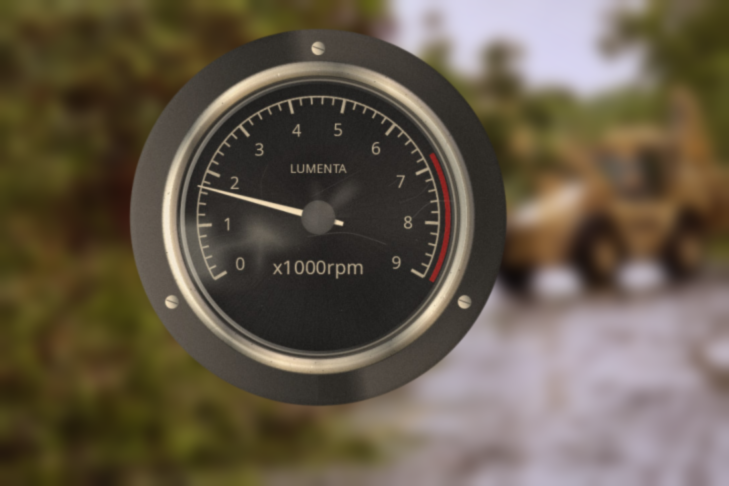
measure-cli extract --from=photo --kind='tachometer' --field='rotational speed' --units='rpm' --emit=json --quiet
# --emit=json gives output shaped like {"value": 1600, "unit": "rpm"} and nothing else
{"value": 1700, "unit": "rpm"}
